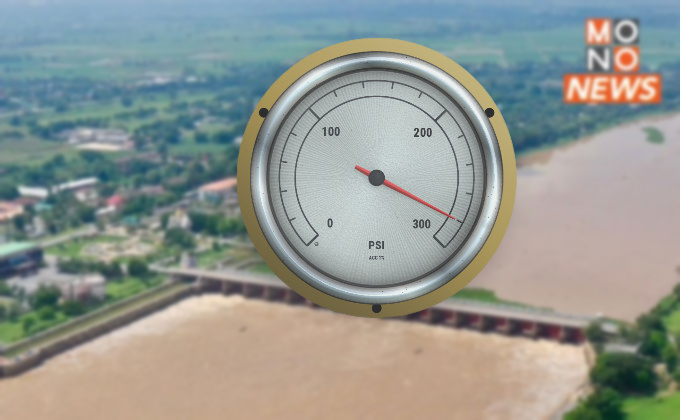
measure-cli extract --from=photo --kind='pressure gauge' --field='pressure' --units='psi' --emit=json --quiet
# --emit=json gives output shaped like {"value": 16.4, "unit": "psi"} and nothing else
{"value": 280, "unit": "psi"}
